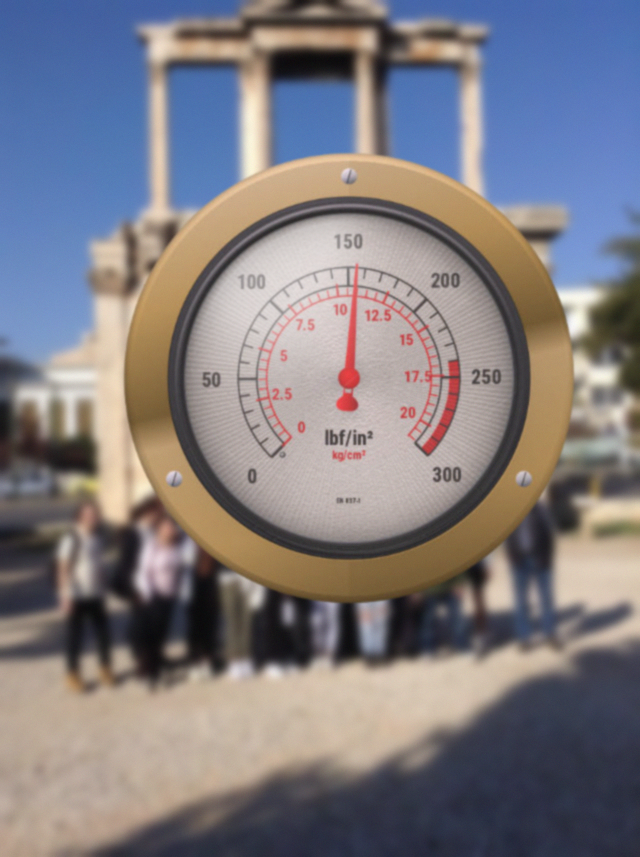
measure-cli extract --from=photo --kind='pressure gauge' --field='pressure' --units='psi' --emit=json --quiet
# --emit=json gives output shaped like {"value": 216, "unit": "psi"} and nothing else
{"value": 155, "unit": "psi"}
